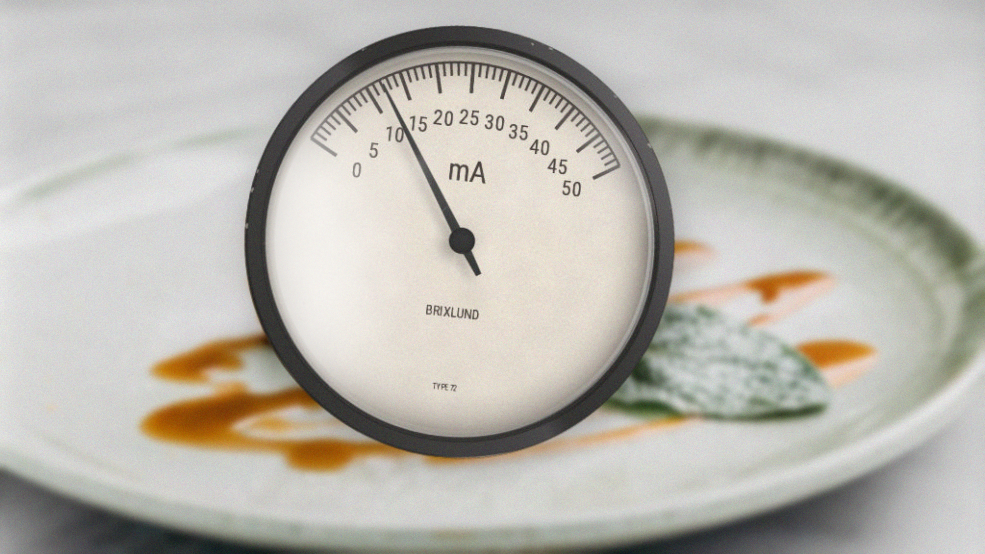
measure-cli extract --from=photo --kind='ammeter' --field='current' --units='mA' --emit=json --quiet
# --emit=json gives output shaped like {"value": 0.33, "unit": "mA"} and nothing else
{"value": 12, "unit": "mA"}
